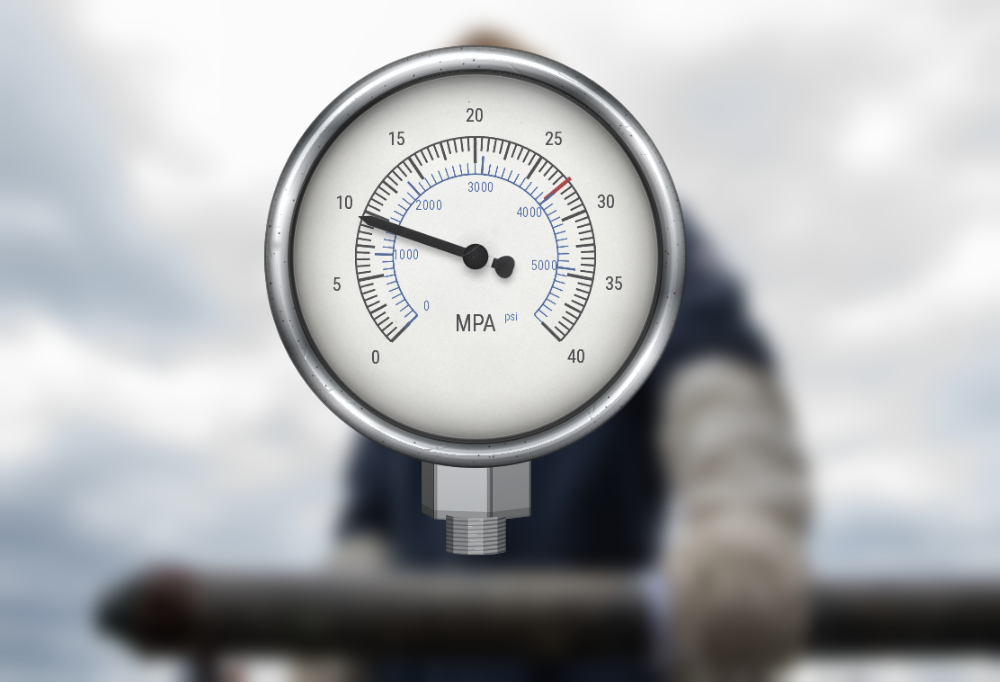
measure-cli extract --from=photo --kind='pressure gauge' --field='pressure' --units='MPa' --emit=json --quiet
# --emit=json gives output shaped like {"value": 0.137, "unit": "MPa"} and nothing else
{"value": 9.5, "unit": "MPa"}
